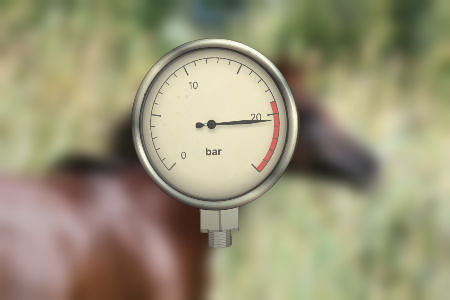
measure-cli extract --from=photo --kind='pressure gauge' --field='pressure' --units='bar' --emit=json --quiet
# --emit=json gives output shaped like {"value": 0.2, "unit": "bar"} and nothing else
{"value": 20.5, "unit": "bar"}
